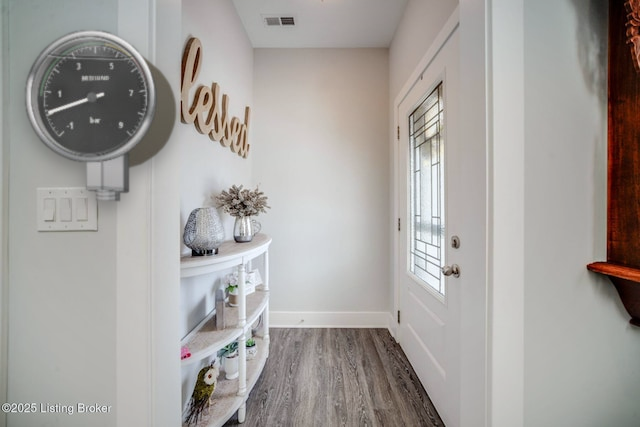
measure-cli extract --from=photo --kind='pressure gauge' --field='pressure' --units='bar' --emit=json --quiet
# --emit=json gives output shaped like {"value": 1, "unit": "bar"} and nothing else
{"value": 0, "unit": "bar"}
